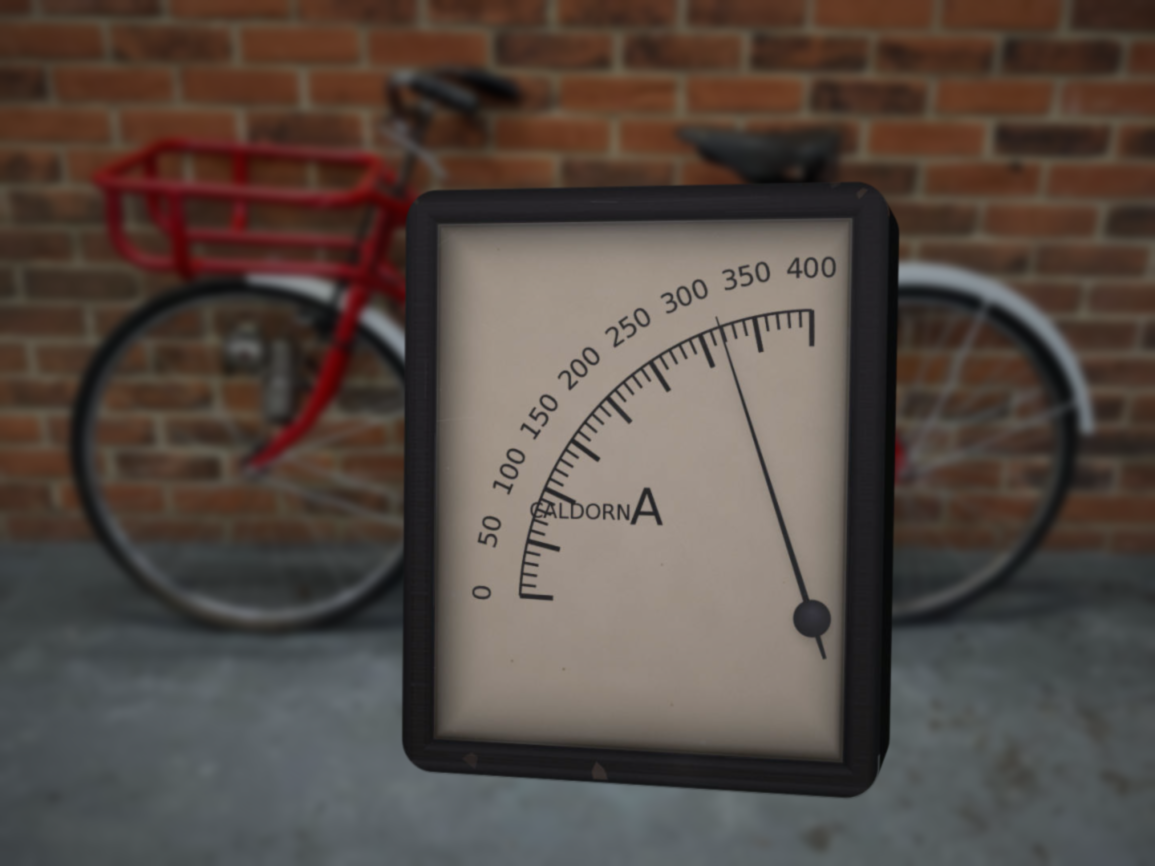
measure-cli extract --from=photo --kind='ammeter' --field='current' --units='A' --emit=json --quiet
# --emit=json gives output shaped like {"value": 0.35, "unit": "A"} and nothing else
{"value": 320, "unit": "A"}
